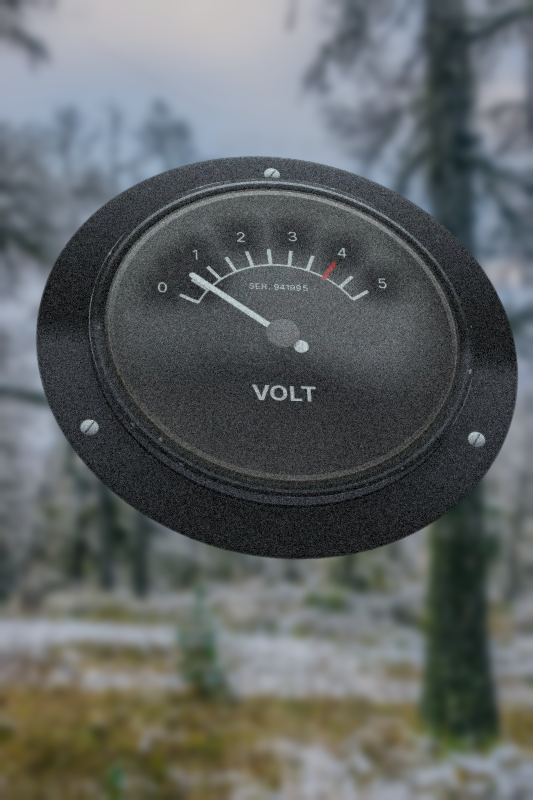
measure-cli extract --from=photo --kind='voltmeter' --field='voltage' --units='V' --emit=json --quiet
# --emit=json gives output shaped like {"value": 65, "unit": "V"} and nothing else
{"value": 0.5, "unit": "V"}
